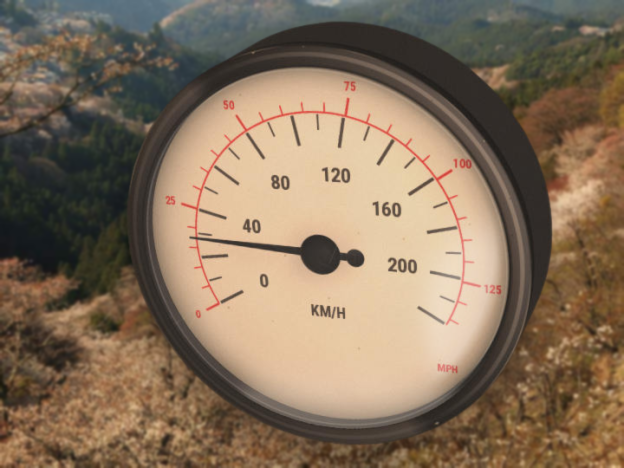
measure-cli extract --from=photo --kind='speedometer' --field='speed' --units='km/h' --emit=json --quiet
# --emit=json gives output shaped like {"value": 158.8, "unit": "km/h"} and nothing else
{"value": 30, "unit": "km/h"}
